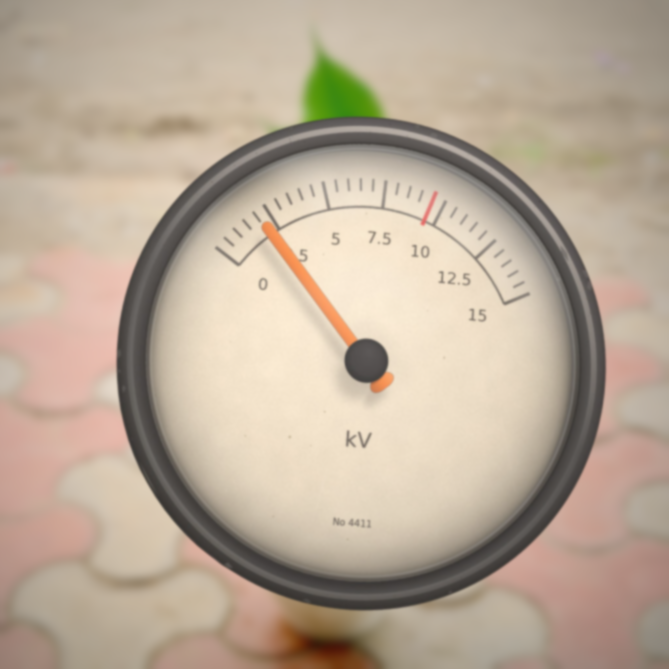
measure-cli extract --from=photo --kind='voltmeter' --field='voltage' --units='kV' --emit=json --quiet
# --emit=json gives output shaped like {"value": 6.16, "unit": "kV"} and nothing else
{"value": 2, "unit": "kV"}
